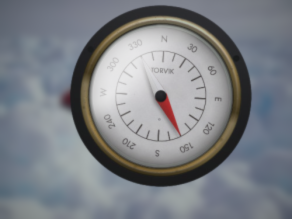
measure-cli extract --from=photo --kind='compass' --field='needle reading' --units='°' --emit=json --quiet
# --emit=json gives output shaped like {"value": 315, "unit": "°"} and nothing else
{"value": 150, "unit": "°"}
